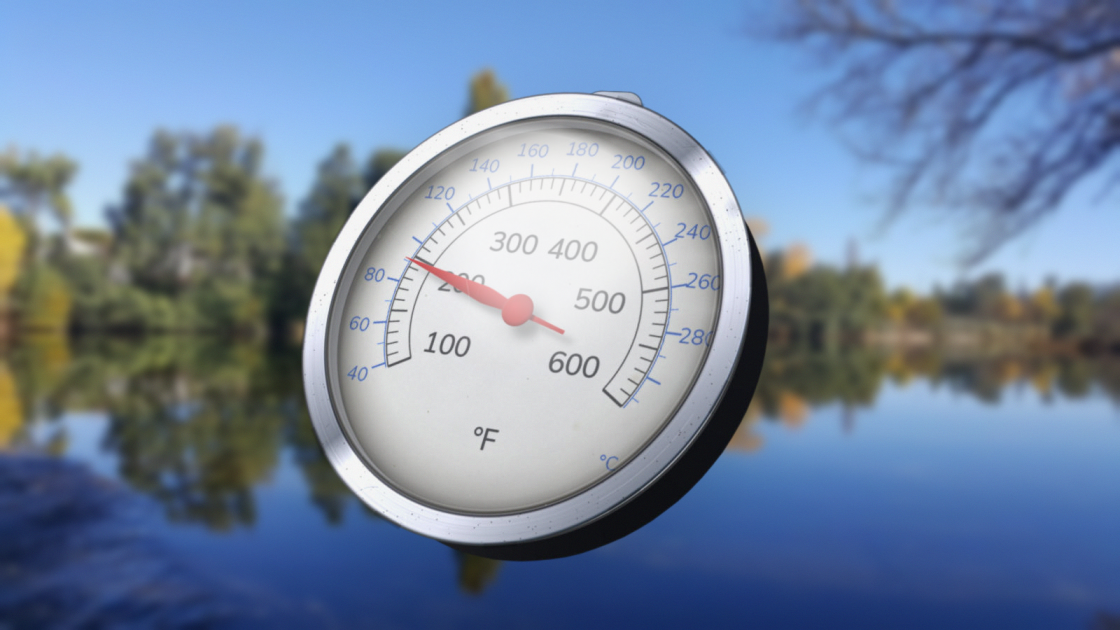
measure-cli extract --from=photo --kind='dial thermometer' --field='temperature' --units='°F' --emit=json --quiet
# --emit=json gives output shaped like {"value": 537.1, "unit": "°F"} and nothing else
{"value": 195, "unit": "°F"}
